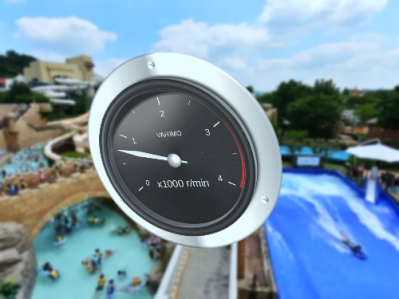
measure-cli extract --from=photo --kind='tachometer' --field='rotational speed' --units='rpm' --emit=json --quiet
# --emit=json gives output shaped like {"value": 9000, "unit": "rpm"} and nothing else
{"value": 750, "unit": "rpm"}
